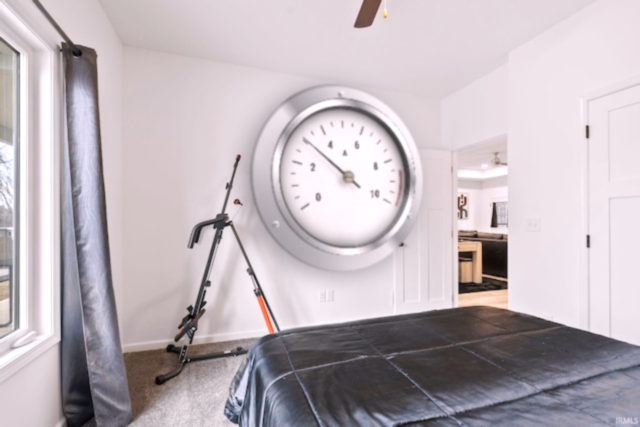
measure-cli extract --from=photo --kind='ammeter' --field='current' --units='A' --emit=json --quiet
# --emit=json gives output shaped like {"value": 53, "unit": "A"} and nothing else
{"value": 3, "unit": "A"}
